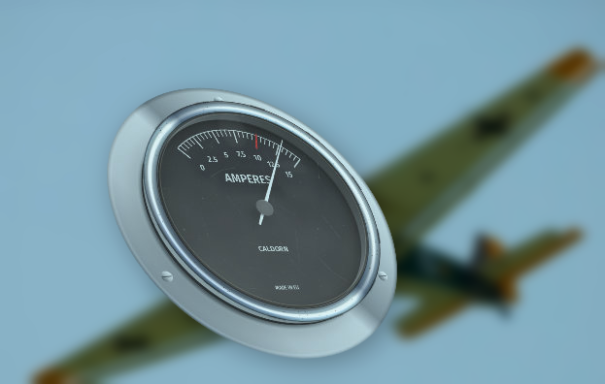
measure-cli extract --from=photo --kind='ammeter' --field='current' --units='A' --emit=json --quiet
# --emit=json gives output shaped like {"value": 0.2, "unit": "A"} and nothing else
{"value": 12.5, "unit": "A"}
